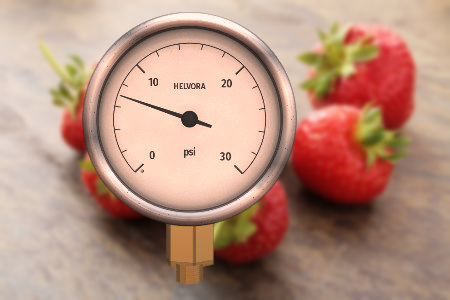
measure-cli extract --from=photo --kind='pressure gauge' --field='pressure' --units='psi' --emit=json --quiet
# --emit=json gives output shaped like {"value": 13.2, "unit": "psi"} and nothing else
{"value": 7, "unit": "psi"}
